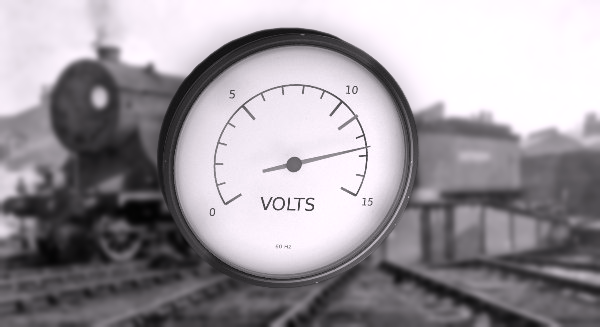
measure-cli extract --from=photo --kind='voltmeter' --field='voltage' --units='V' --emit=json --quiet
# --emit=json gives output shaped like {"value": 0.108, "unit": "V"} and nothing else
{"value": 12.5, "unit": "V"}
